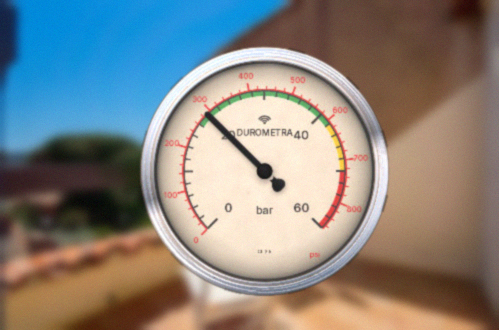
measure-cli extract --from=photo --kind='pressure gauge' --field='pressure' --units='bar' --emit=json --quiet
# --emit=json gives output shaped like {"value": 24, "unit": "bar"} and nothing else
{"value": 20, "unit": "bar"}
